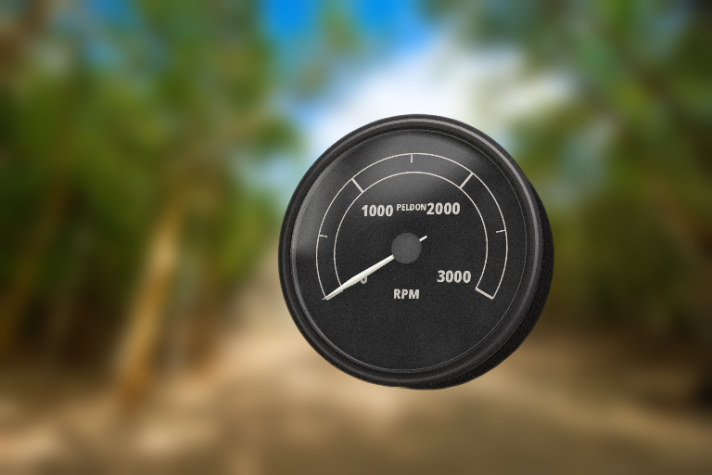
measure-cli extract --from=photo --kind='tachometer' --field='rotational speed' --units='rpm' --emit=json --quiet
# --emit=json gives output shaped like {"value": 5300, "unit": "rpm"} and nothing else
{"value": 0, "unit": "rpm"}
